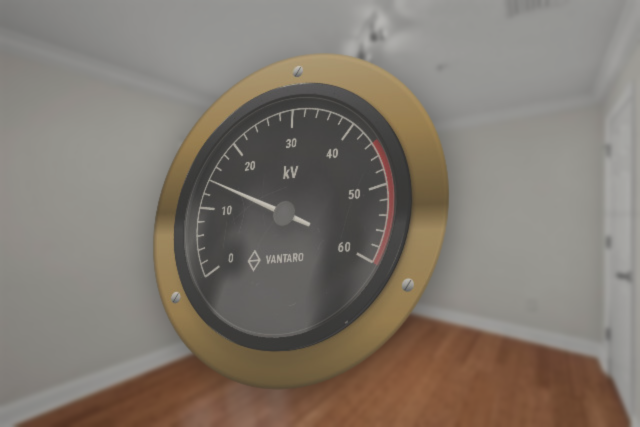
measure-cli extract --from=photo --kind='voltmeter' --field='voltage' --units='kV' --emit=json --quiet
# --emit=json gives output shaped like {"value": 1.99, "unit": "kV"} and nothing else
{"value": 14, "unit": "kV"}
